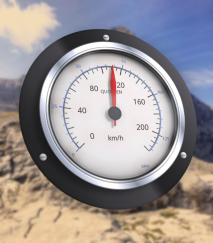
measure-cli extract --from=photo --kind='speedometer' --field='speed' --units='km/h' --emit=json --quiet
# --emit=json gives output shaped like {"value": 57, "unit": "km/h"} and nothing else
{"value": 110, "unit": "km/h"}
